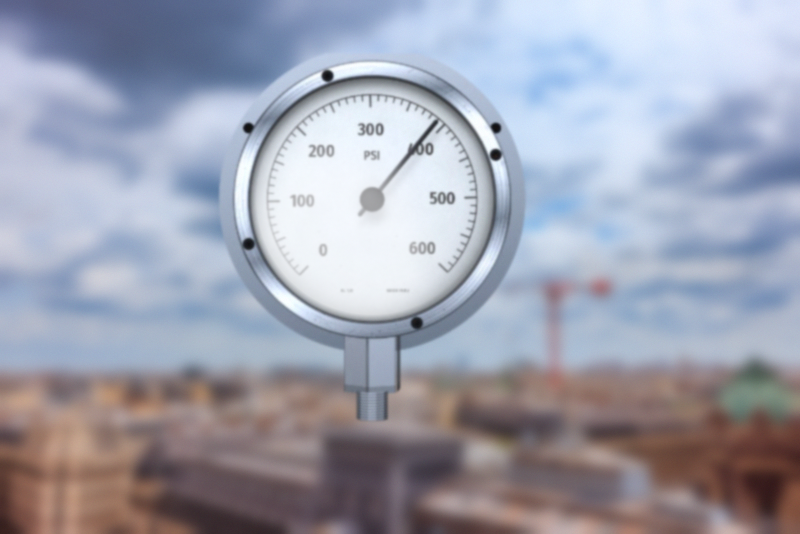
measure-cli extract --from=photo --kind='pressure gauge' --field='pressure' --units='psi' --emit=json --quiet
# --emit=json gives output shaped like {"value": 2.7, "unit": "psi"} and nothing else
{"value": 390, "unit": "psi"}
